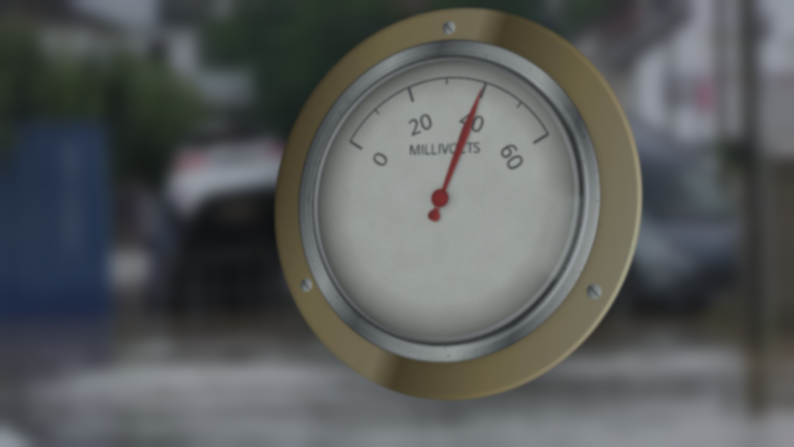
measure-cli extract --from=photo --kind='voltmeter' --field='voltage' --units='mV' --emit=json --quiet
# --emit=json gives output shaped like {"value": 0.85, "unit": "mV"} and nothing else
{"value": 40, "unit": "mV"}
